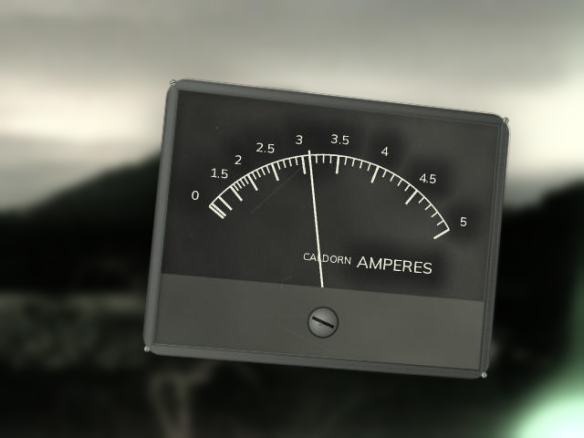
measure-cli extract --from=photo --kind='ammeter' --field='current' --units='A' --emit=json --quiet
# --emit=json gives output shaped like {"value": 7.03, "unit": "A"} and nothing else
{"value": 3.1, "unit": "A"}
